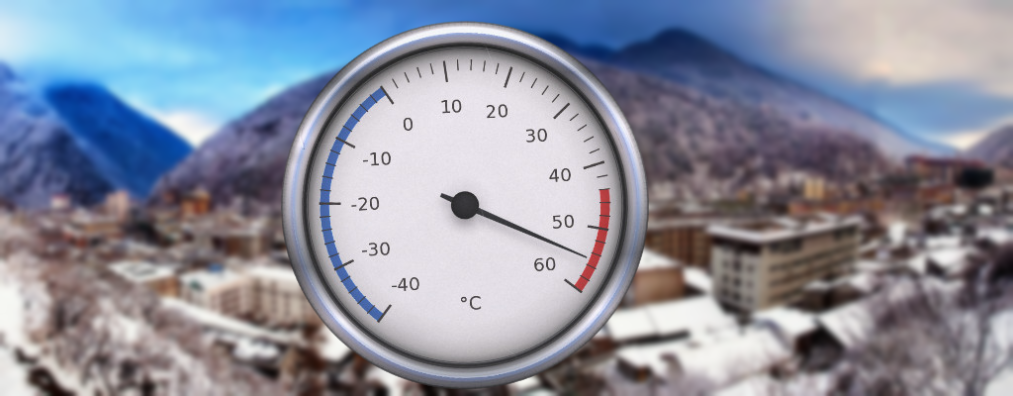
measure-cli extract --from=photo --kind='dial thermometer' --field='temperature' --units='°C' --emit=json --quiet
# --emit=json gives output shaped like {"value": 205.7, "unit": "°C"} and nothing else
{"value": 55, "unit": "°C"}
